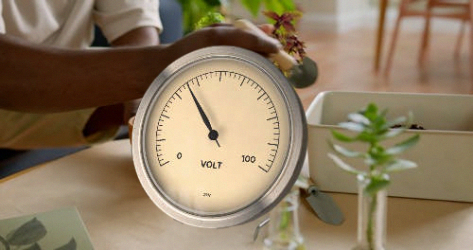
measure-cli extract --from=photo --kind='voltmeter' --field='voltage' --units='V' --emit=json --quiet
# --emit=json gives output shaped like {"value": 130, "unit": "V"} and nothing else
{"value": 36, "unit": "V"}
